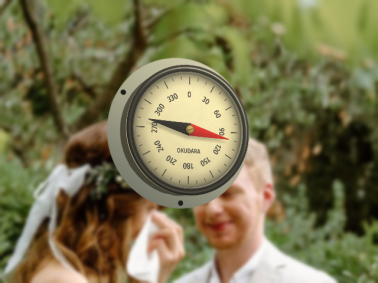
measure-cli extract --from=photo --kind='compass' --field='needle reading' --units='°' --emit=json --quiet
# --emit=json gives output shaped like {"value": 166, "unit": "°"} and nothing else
{"value": 100, "unit": "°"}
